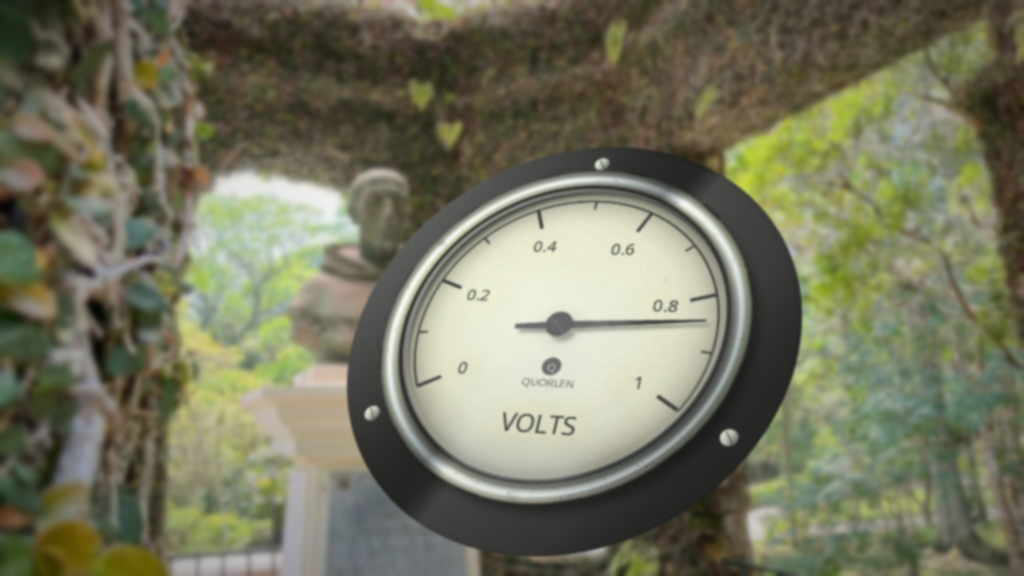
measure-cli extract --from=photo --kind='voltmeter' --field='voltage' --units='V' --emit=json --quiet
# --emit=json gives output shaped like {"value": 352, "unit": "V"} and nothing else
{"value": 0.85, "unit": "V"}
